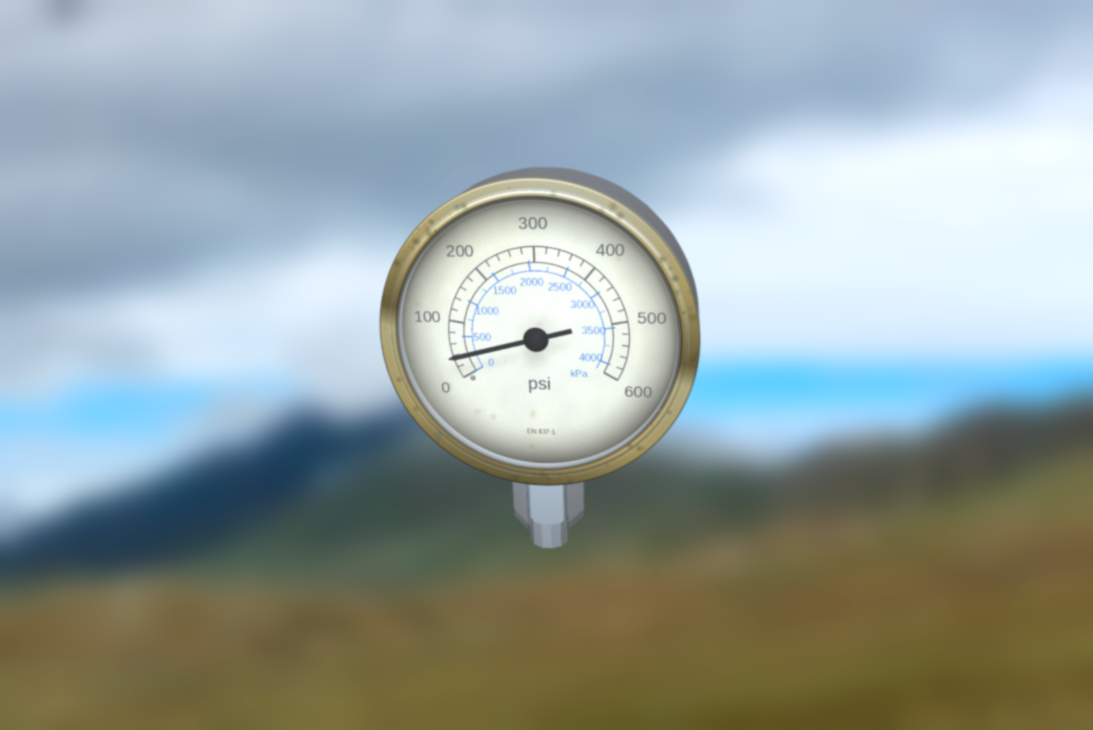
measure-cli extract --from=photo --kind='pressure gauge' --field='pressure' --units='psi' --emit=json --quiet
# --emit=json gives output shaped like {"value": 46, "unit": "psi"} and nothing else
{"value": 40, "unit": "psi"}
